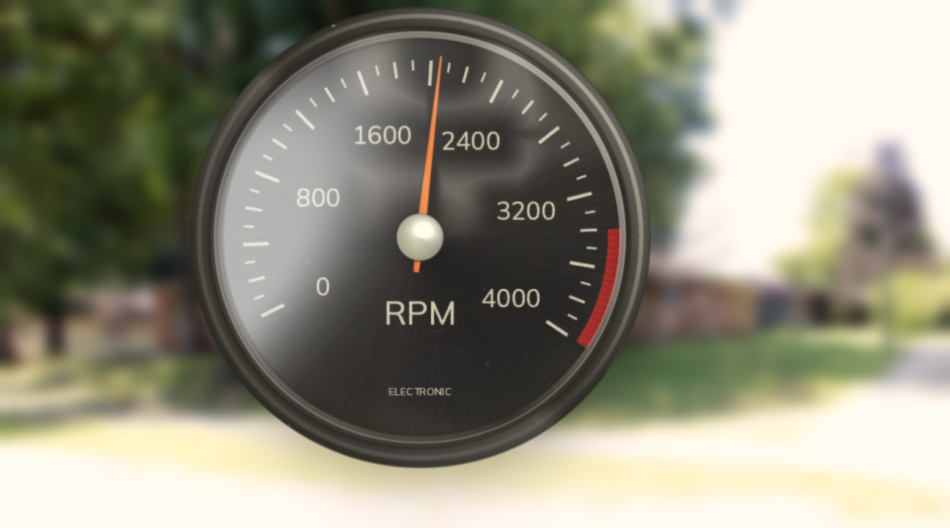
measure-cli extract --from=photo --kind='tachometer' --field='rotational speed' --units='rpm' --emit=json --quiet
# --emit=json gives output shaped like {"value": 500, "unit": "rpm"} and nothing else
{"value": 2050, "unit": "rpm"}
